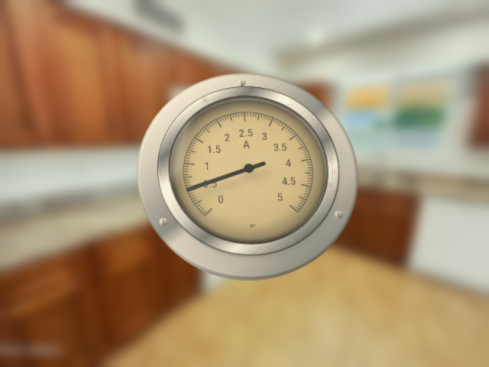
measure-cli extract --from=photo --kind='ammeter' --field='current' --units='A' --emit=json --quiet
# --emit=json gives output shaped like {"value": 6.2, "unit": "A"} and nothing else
{"value": 0.5, "unit": "A"}
